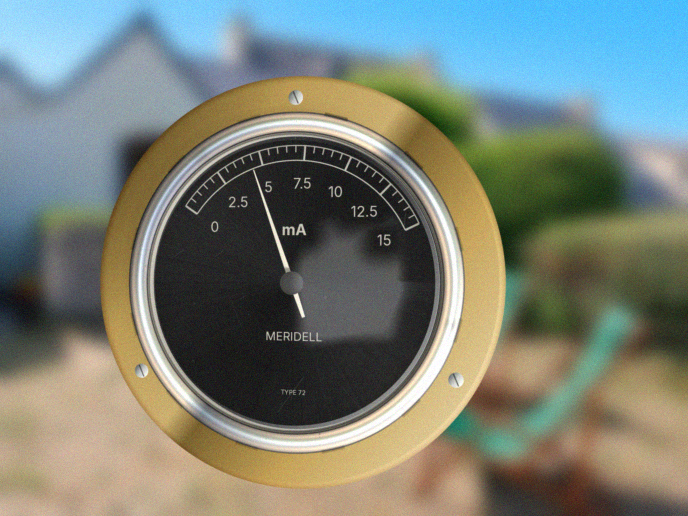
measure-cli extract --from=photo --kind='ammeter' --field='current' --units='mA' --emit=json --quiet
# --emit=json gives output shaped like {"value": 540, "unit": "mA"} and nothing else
{"value": 4.5, "unit": "mA"}
